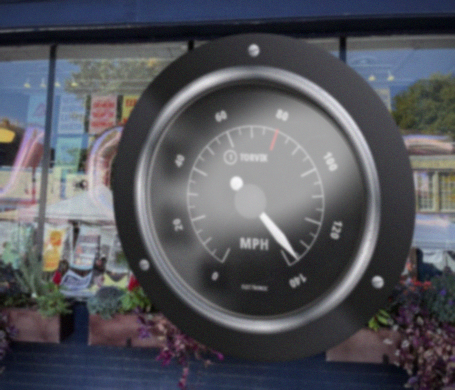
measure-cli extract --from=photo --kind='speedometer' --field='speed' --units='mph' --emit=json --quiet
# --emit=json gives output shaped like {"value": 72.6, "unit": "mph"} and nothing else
{"value": 135, "unit": "mph"}
